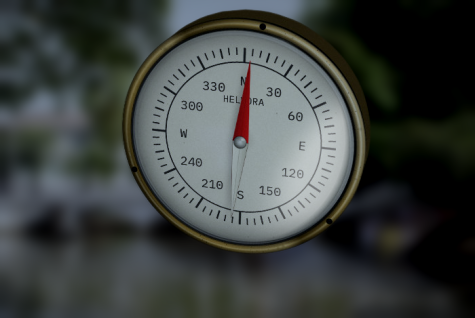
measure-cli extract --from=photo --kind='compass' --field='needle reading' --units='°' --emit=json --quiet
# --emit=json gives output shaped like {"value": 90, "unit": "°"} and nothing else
{"value": 5, "unit": "°"}
